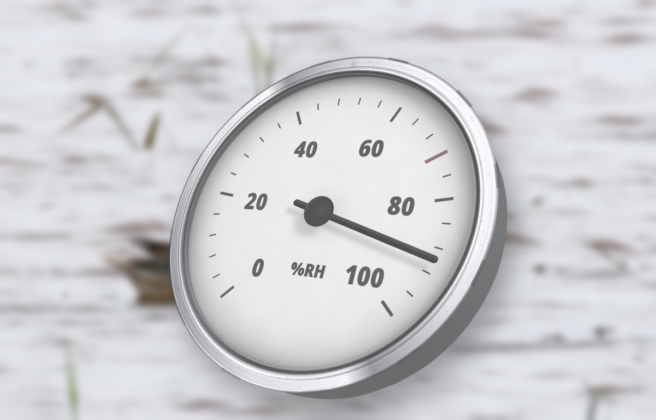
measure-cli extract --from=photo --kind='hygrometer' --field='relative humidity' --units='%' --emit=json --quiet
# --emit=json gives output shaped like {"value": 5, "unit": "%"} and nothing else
{"value": 90, "unit": "%"}
